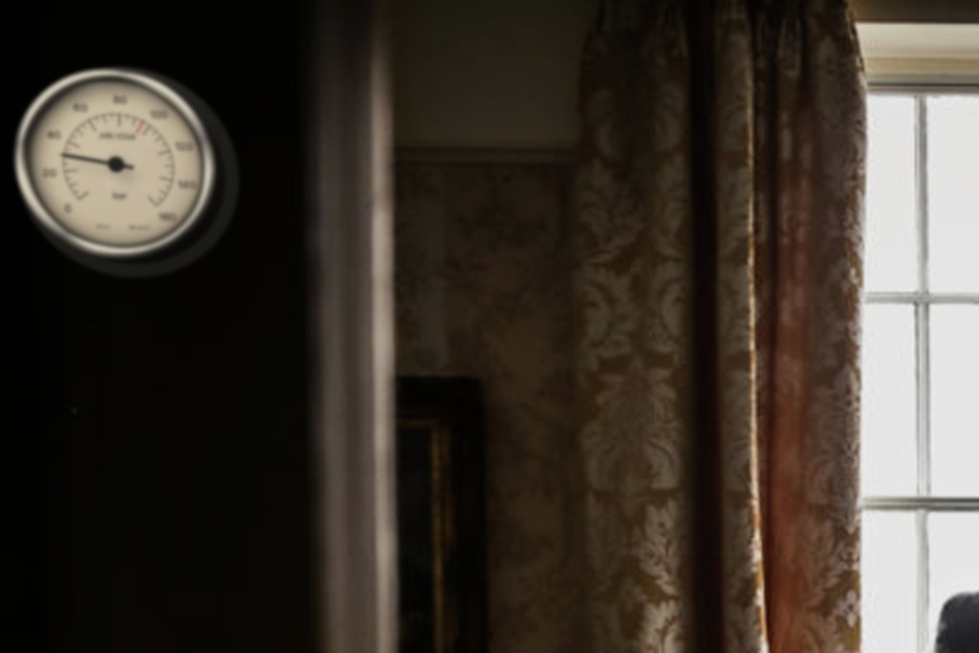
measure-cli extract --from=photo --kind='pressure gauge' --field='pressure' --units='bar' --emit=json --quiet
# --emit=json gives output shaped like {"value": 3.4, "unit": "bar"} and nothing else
{"value": 30, "unit": "bar"}
